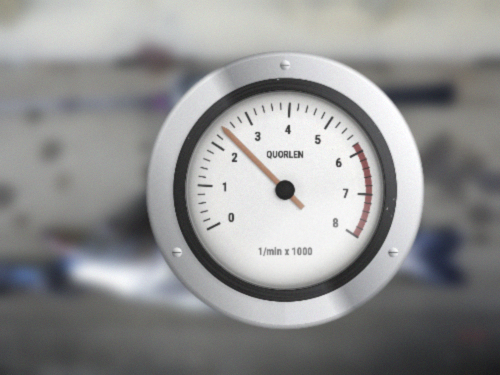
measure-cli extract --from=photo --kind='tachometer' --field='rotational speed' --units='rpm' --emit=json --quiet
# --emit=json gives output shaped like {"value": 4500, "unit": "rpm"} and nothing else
{"value": 2400, "unit": "rpm"}
